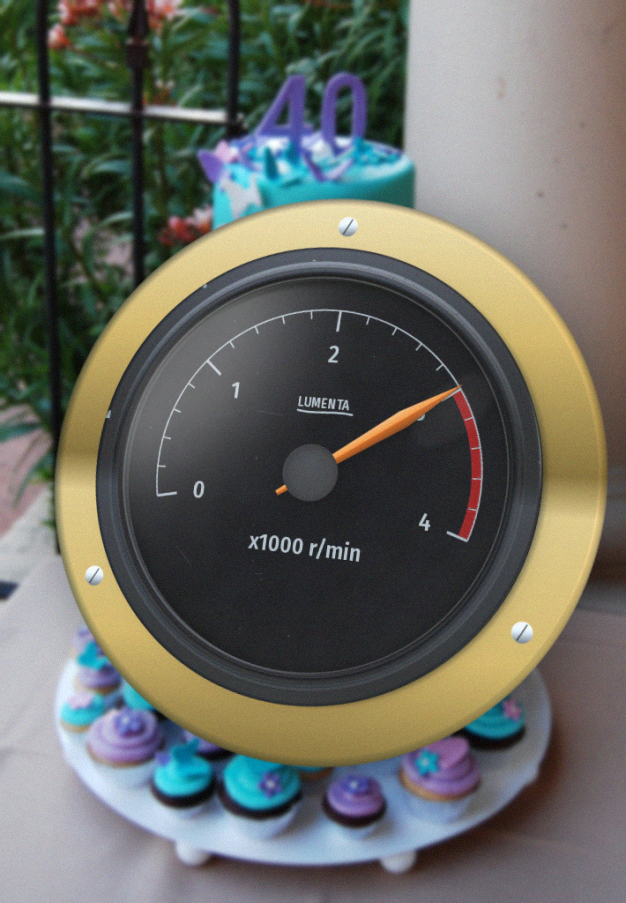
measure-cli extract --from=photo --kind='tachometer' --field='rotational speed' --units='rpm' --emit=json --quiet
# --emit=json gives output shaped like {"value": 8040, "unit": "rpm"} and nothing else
{"value": 3000, "unit": "rpm"}
